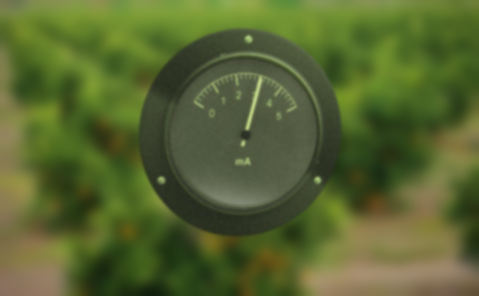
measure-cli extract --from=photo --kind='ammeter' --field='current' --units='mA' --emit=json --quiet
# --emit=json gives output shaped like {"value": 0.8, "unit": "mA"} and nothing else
{"value": 3, "unit": "mA"}
